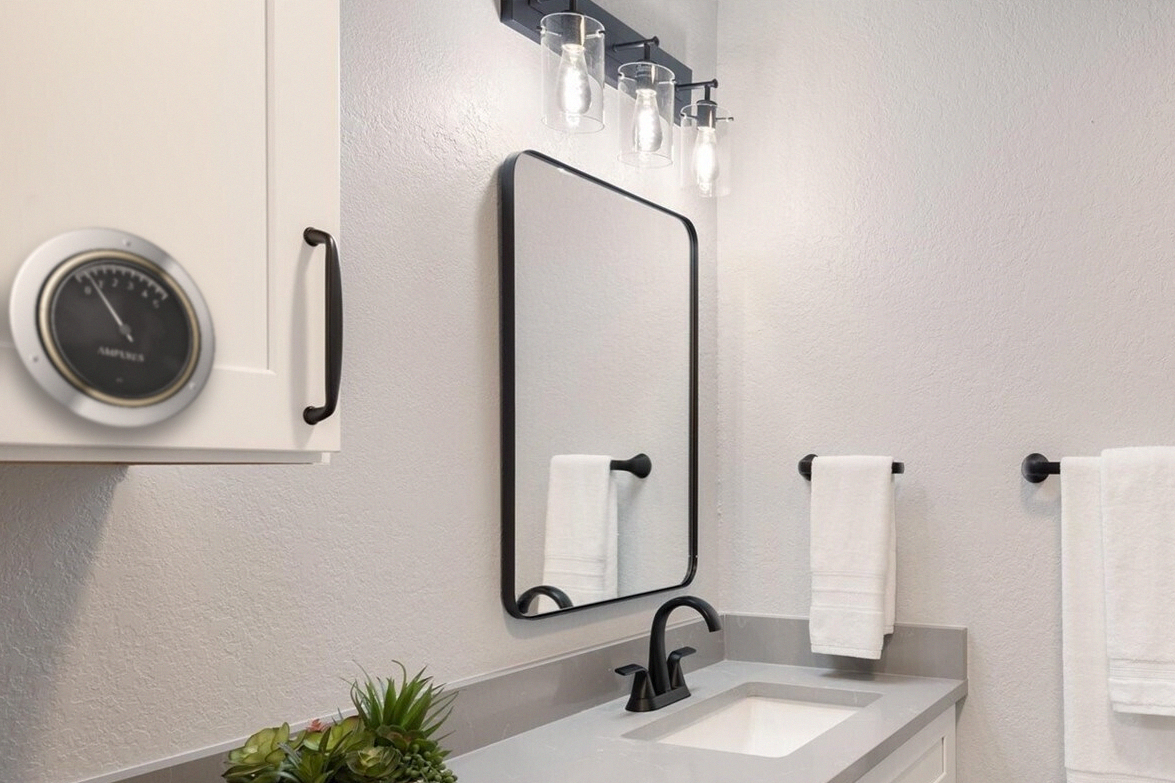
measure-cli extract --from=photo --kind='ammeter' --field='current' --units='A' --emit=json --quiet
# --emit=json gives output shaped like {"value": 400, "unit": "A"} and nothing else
{"value": 0.5, "unit": "A"}
